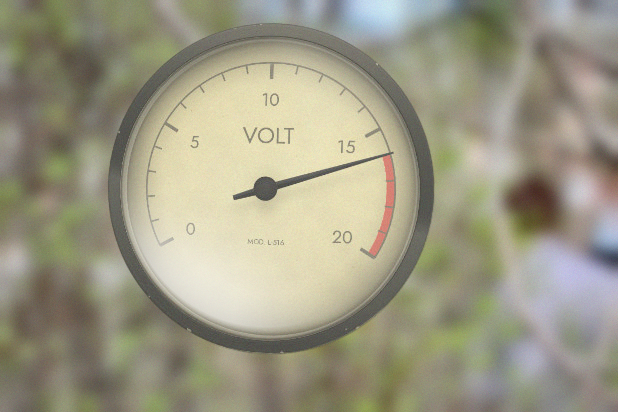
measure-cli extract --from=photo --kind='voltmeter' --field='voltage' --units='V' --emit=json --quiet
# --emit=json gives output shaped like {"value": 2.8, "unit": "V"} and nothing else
{"value": 16, "unit": "V"}
